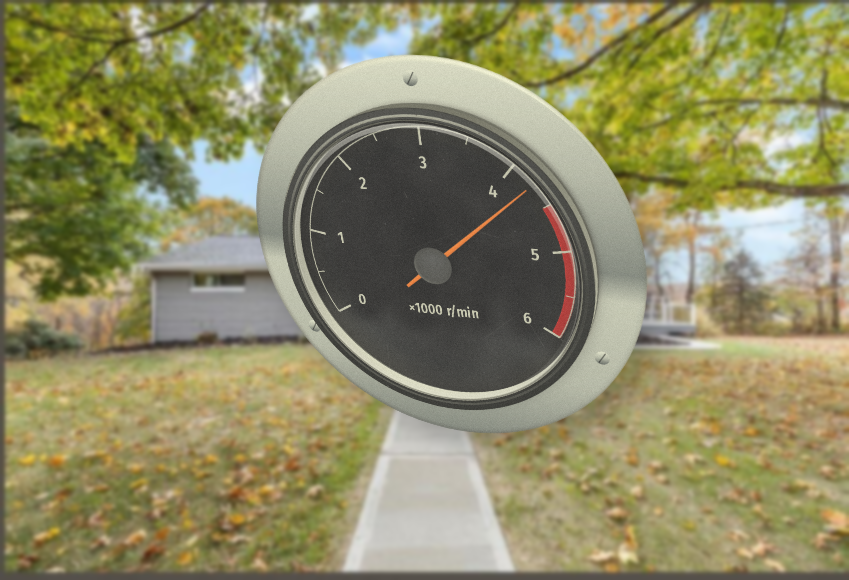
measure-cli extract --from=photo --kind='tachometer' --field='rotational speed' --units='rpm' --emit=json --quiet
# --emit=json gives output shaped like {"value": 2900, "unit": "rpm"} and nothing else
{"value": 4250, "unit": "rpm"}
